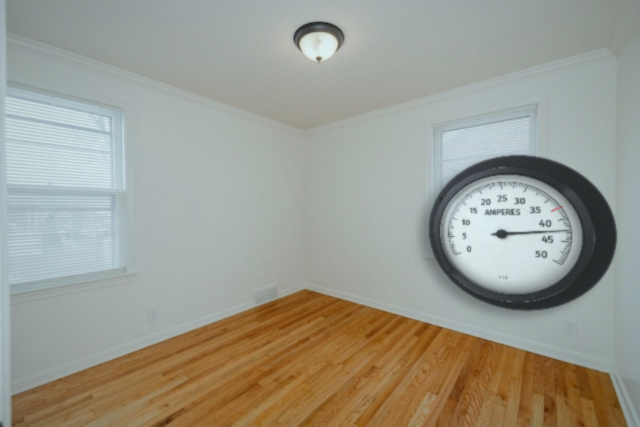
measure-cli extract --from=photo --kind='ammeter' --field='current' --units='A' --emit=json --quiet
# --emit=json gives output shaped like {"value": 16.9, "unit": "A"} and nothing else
{"value": 42.5, "unit": "A"}
